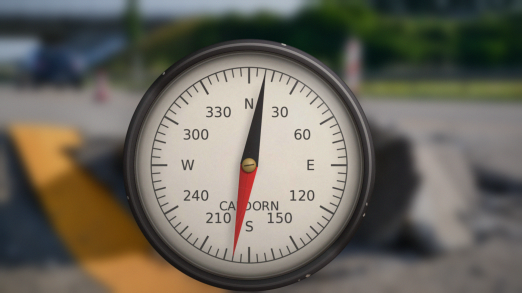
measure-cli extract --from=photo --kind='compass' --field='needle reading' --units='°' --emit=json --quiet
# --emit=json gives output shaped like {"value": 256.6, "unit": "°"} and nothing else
{"value": 190, "unit": "°"}
